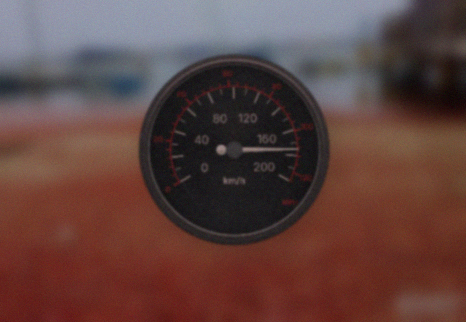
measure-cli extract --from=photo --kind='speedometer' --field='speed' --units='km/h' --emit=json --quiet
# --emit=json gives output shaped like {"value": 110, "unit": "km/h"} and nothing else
{"value": 175, "unit": "km/h"}
